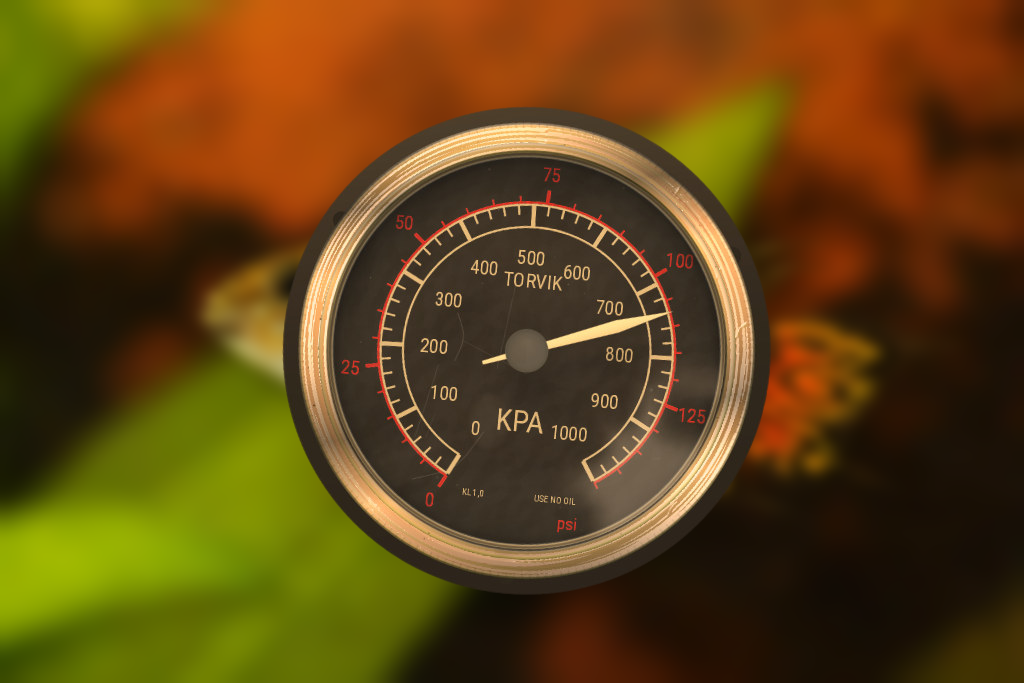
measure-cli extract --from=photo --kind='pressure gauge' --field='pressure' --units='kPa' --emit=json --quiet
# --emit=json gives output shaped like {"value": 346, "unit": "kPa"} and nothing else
{"value": 740, "unit": "kPa"}
